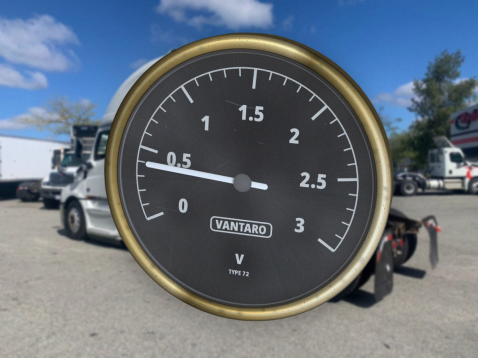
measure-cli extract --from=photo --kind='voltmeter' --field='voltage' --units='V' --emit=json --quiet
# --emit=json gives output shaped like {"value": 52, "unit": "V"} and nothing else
{"value": 0.4, "unit": "V"}
